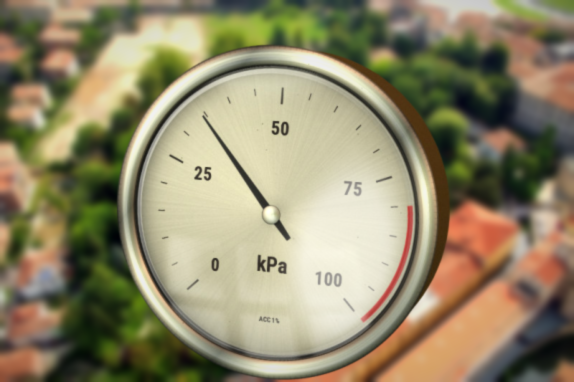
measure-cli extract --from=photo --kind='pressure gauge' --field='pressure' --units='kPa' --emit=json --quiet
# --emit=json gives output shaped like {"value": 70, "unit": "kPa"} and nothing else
{"value": 35, "unit": "kPa"}
